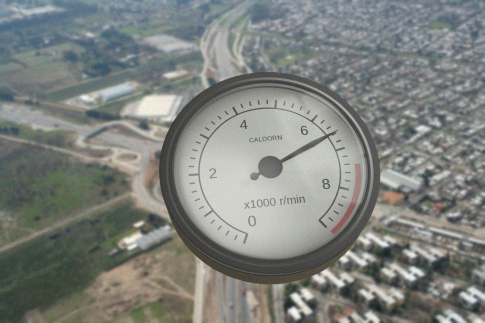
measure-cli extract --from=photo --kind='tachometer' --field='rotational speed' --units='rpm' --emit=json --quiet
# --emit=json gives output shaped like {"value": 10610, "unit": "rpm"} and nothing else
{"value": 6600, "unit": "rpm"}
